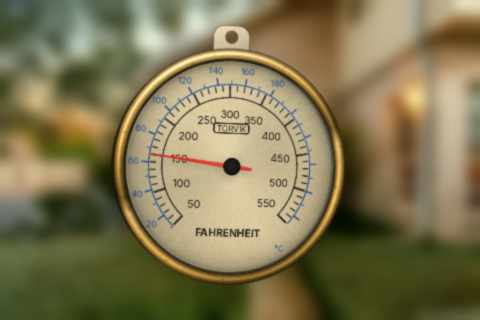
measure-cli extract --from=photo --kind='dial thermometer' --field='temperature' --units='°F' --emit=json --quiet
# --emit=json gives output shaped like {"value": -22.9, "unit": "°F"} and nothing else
{"value": 150, "unit": "°F"}
